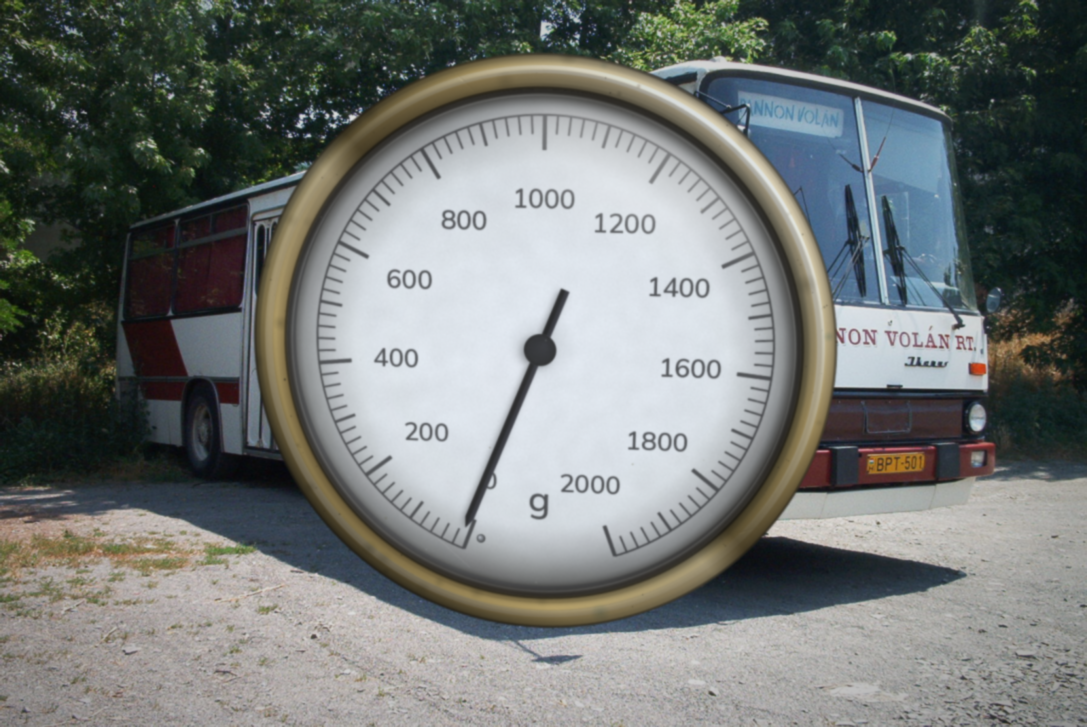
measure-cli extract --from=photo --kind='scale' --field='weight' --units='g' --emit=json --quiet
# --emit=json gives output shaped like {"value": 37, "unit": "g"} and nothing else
{"value": 10, "unit": "g"}
